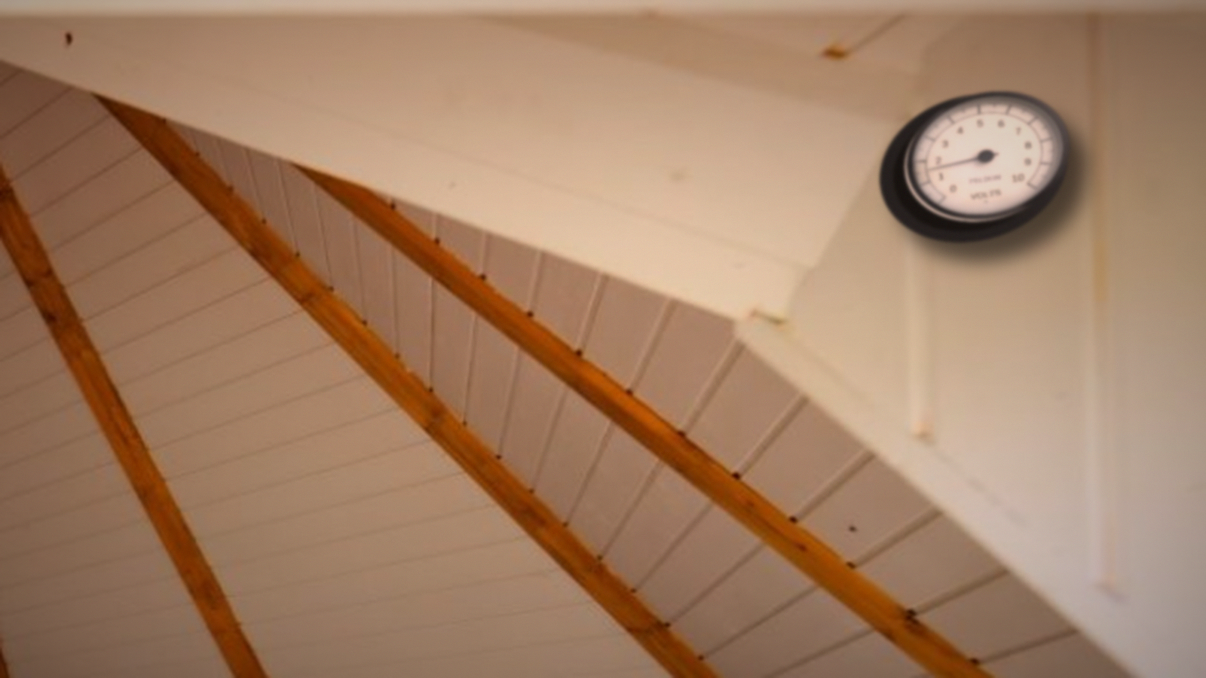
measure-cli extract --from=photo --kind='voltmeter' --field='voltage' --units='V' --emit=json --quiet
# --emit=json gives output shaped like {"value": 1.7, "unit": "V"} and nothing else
{"value": 1.5, "unit": "V"}
